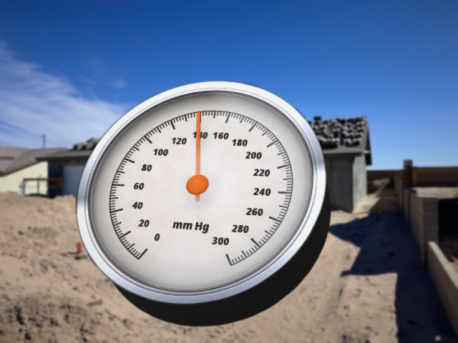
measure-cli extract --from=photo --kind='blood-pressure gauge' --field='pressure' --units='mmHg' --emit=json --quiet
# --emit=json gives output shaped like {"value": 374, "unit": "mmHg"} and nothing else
{"value": 140, "unit": "mmHg"}
